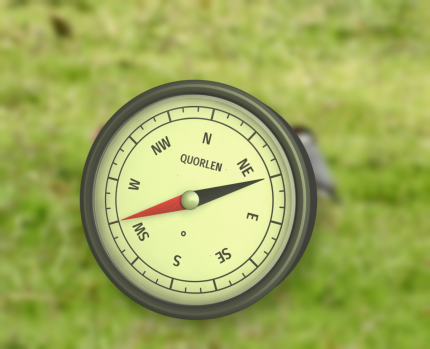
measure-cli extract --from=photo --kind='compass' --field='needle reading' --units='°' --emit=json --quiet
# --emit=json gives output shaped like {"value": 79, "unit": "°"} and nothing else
{"value": 240, "unit": "°"}
